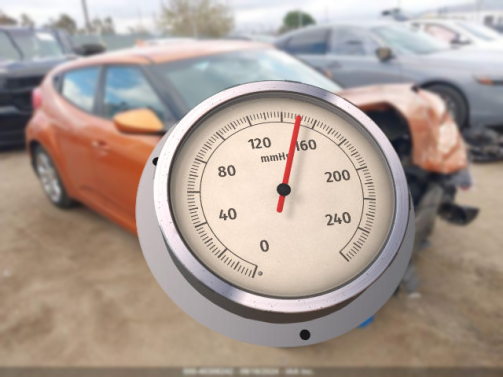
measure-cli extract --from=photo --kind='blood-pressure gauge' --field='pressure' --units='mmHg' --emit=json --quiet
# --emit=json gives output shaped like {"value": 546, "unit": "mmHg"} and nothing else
{"value": 150, "unit": "mmHg"}
